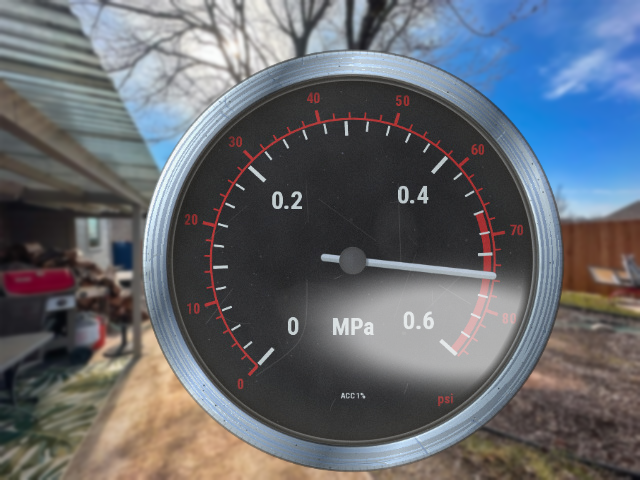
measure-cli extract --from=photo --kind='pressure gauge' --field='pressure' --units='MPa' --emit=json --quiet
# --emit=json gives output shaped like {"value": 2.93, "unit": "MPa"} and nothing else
{"value": 0.52, "unit": "MPa"}
